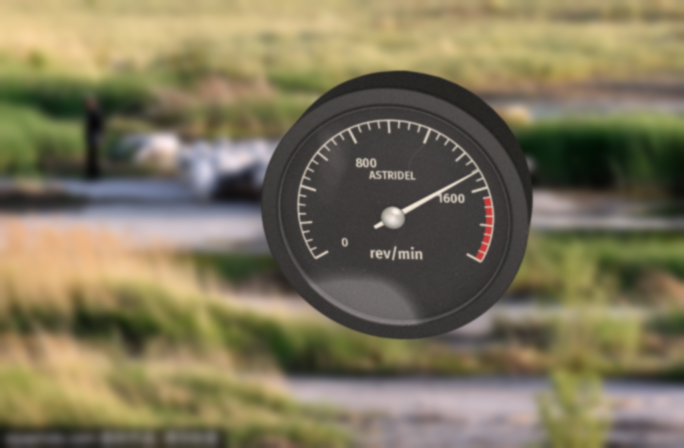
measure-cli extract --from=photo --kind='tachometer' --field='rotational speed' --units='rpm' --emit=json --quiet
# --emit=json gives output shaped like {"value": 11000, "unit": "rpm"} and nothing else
{"value": 1500, "unit": "rpm"}
